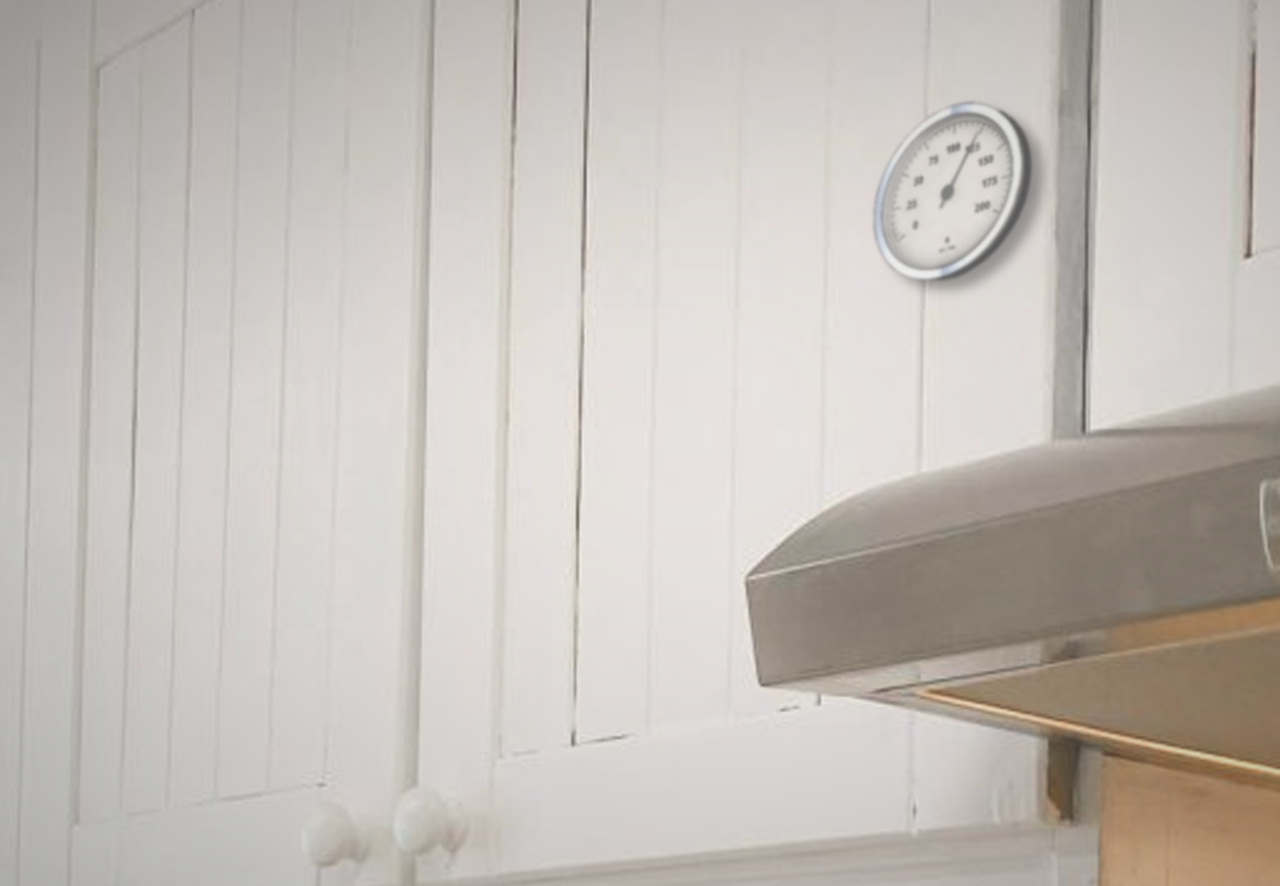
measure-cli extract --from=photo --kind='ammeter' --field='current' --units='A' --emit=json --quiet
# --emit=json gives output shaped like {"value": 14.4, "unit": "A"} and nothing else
{"value": 125, "unit": "A"}
